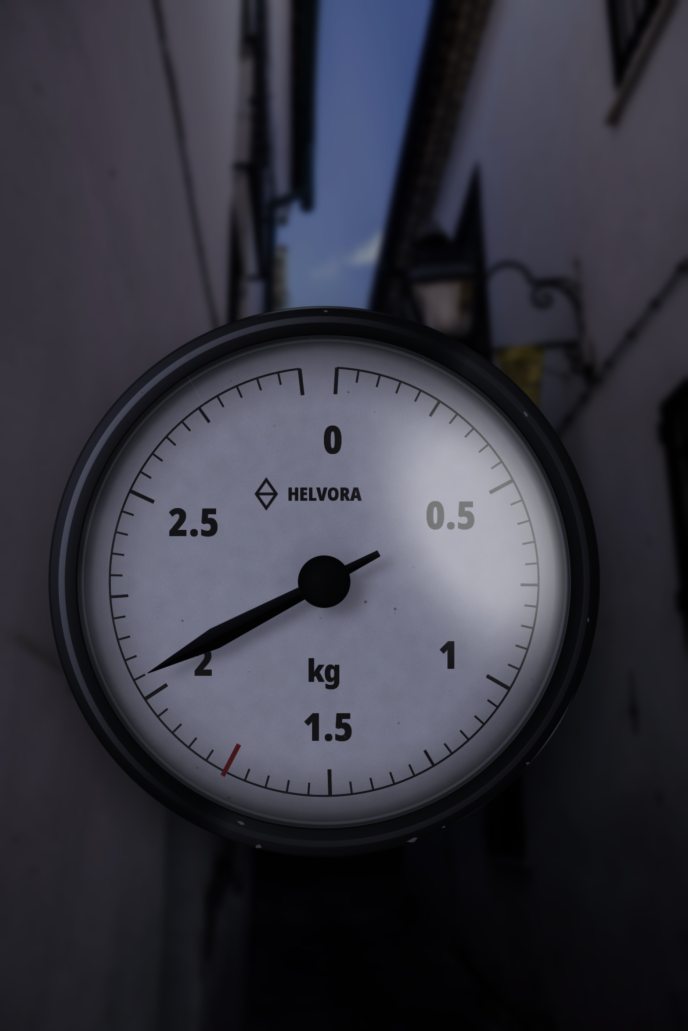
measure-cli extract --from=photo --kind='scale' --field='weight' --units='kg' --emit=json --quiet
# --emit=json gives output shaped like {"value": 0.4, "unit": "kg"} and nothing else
{"value": 2.05, "unit": "kg"}
